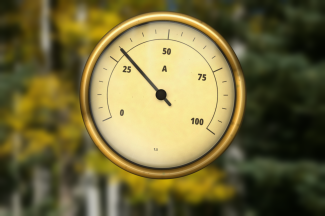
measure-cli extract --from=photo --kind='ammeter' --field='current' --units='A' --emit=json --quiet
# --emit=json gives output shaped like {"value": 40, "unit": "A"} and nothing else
{"value": 30, "unit": "A"}
